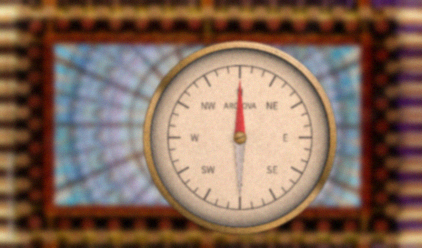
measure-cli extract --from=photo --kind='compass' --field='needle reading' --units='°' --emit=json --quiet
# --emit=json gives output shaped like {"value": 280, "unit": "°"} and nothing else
{"value": 0, "unit": "°"}
